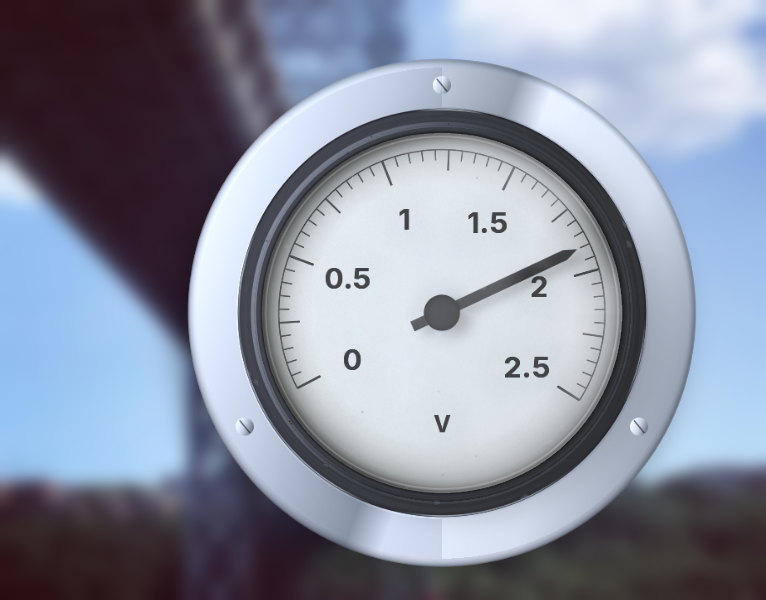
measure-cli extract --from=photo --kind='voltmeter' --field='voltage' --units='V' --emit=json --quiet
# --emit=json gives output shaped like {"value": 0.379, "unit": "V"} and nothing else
{"value": 1.9, "unit": "V"}
